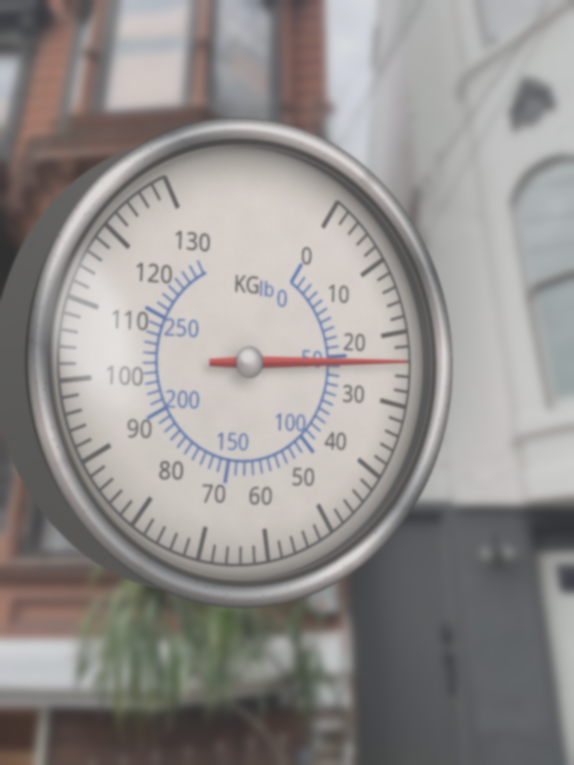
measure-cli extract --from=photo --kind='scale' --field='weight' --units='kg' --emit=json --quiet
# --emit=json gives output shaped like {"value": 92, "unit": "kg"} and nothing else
{"value": 24, "unit": "kg"}
